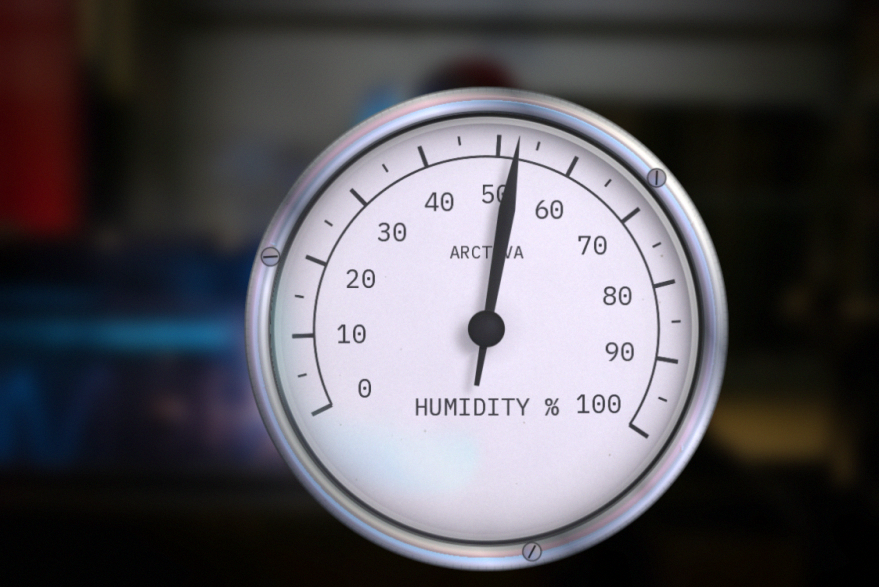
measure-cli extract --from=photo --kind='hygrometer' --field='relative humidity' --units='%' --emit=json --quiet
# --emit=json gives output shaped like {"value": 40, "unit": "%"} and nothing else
{"value": 52.5, "unit": "%"}
